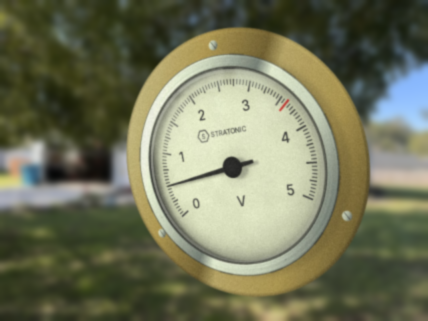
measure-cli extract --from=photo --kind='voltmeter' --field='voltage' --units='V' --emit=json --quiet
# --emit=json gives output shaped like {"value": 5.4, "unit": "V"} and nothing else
{"value": 0.5, "unit": "V"}
